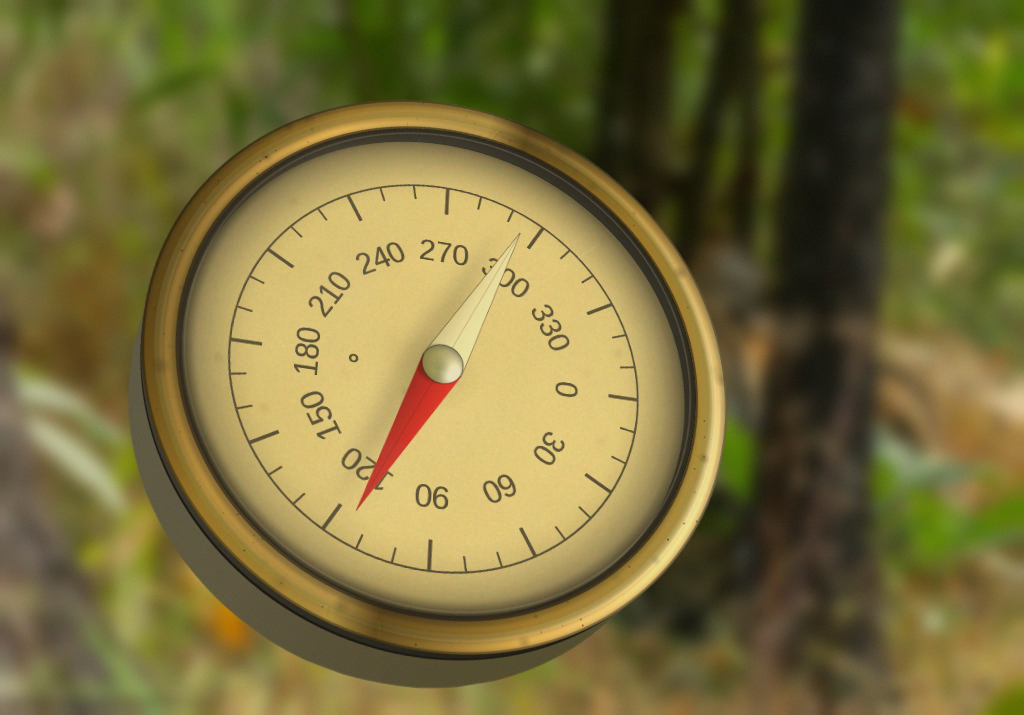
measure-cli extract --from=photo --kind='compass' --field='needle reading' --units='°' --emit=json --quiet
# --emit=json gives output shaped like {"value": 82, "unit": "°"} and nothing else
{"value": 115, "unit": "°"}
